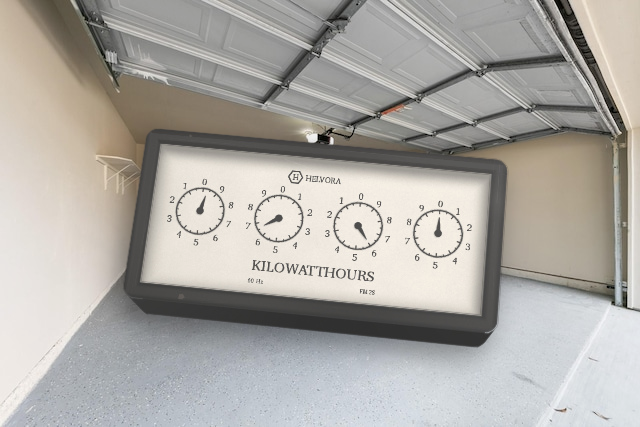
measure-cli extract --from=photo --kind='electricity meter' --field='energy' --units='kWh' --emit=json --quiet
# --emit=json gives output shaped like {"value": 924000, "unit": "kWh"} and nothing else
{"value": 9660, "unit": "kWh"}
